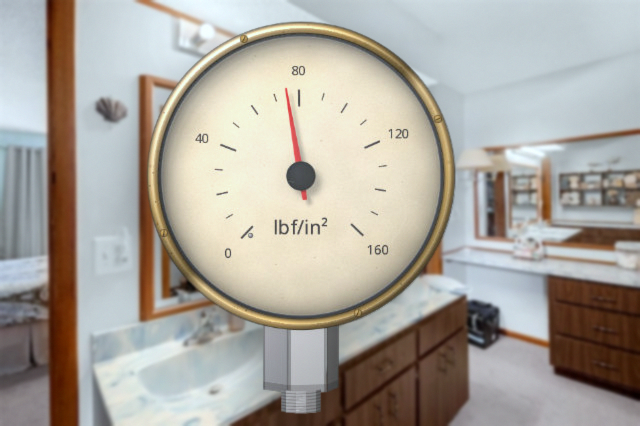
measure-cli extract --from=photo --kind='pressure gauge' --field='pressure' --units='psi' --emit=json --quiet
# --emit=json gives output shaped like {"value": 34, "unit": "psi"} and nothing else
{"value": 75, "unit": "psi"}
